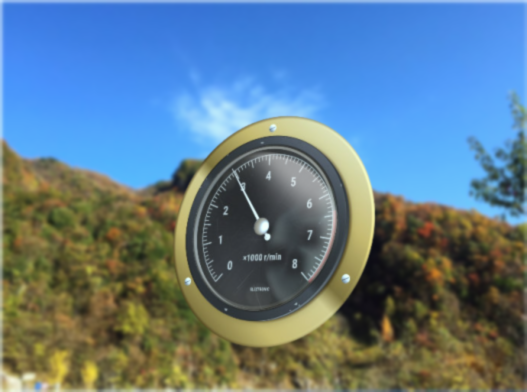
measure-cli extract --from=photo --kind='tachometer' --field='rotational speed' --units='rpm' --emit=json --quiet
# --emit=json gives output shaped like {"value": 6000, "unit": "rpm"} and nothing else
{"value": 3000, "unit": "rpm"}
